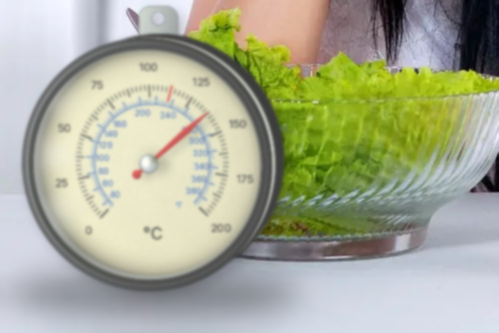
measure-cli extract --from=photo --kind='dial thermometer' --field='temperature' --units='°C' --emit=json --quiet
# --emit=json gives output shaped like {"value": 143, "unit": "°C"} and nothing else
{"value": 137.5, "unit": "°C"}
